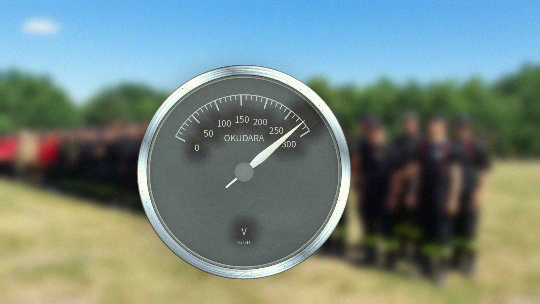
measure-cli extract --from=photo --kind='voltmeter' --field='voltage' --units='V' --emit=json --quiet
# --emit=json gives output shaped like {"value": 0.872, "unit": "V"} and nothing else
{"value": 280, "unit": "V"}
